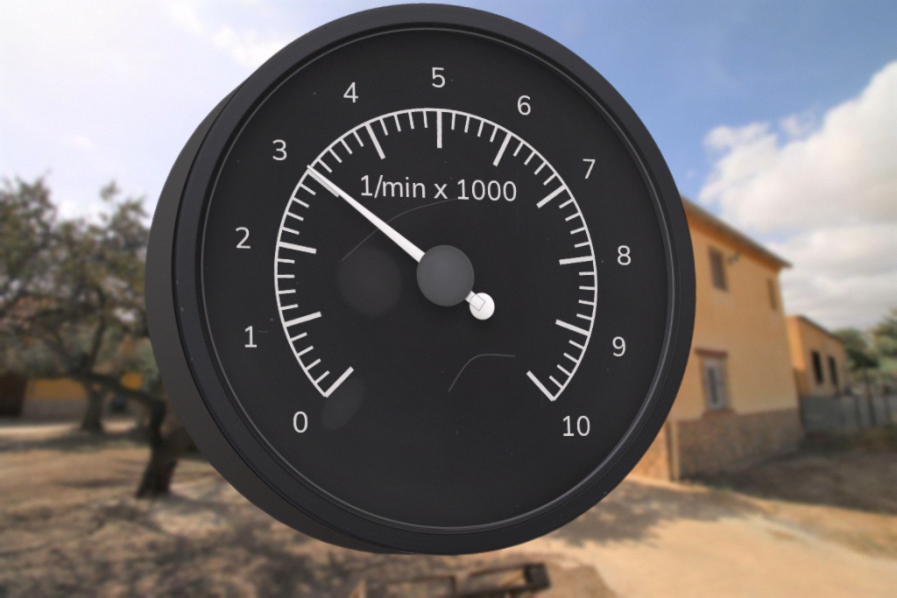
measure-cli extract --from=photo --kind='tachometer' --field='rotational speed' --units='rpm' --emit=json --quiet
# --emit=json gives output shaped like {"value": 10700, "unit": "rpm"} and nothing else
{"value": 3000, "unit": "rpm"}
